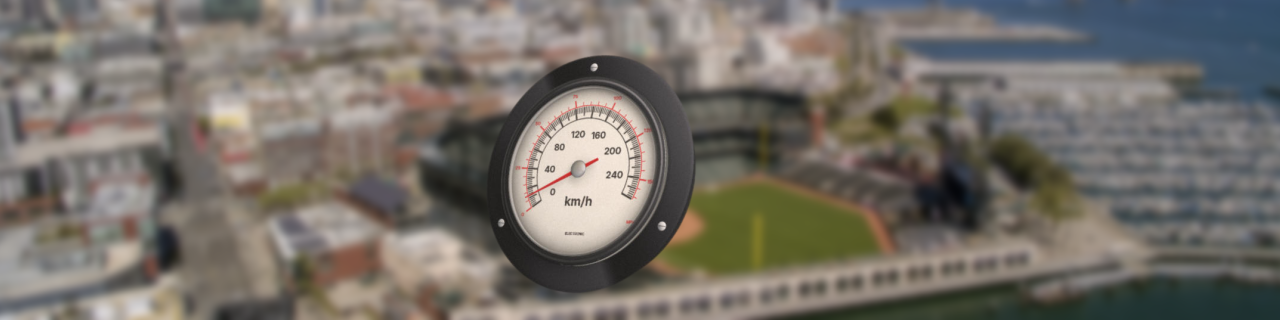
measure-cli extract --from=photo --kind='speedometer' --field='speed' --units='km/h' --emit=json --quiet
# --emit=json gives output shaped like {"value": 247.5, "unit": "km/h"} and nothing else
{"value": 10, "unit": "km/h"}
